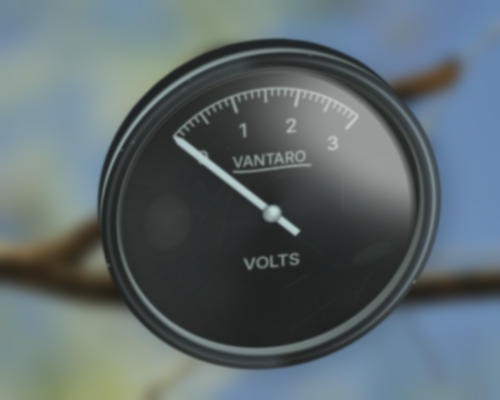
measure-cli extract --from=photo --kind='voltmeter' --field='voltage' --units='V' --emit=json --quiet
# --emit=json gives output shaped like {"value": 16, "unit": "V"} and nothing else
{"value": 0, "unit": "V"}
